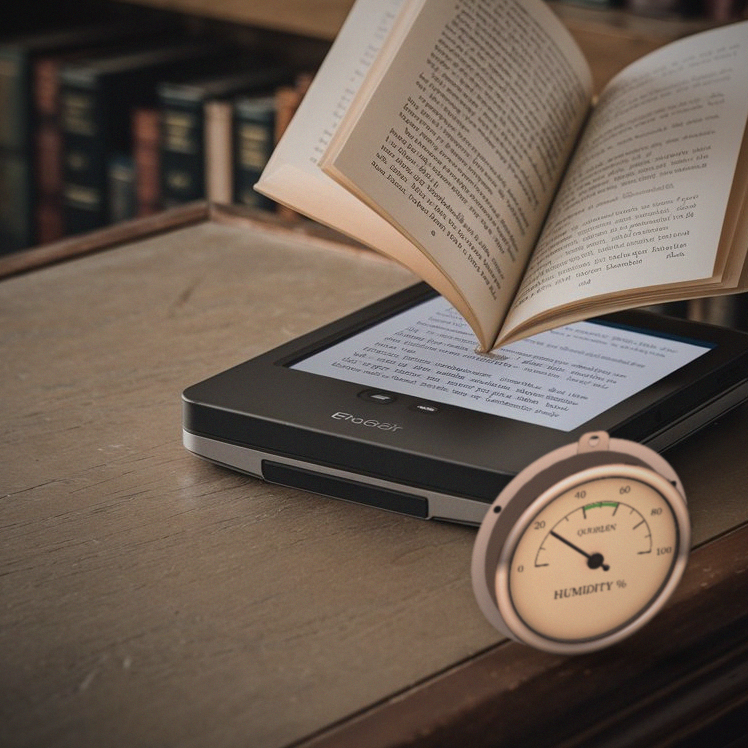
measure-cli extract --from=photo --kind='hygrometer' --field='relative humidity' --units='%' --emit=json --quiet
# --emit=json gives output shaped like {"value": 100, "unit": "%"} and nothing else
{"value": 20, "unit": "%"}
